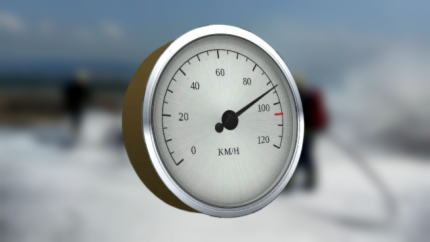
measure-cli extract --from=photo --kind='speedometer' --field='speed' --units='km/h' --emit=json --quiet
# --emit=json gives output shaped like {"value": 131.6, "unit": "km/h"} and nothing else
{"value": 92.5, "unit": "km/h"}
